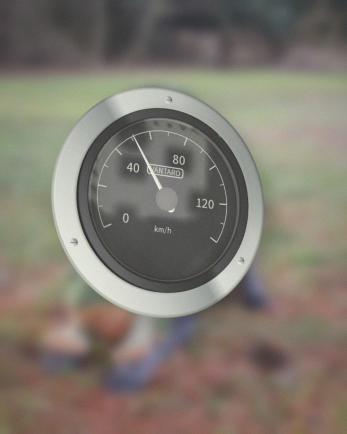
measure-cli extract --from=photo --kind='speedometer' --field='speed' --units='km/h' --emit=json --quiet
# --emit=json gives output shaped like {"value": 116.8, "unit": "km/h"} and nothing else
{"value": 50, "unit": "km/h"}
